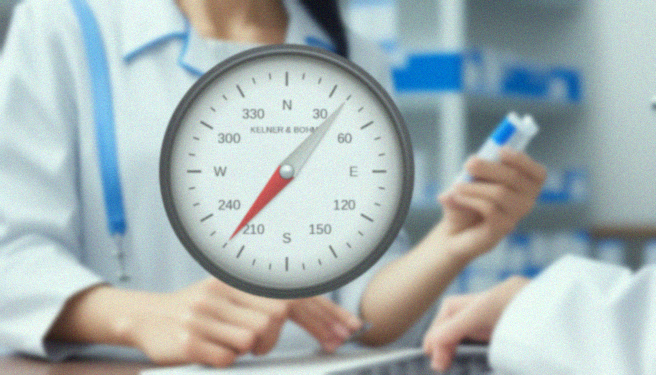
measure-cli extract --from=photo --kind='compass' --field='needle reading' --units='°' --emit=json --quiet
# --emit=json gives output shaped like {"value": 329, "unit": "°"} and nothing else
{"value": 220, "unit": "°"}
